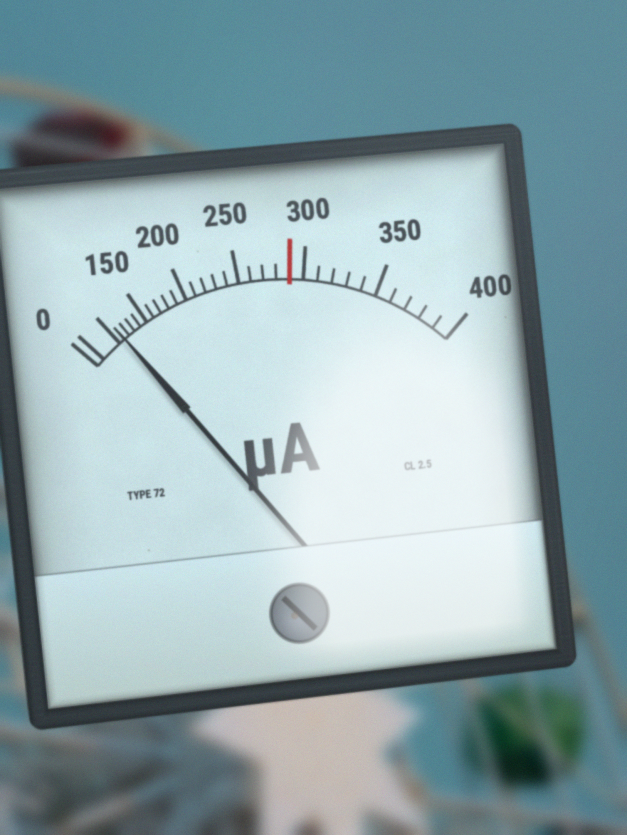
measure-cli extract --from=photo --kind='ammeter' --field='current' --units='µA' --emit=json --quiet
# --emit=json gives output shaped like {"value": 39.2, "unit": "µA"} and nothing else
{"value": 110, "unit": "µA"}
